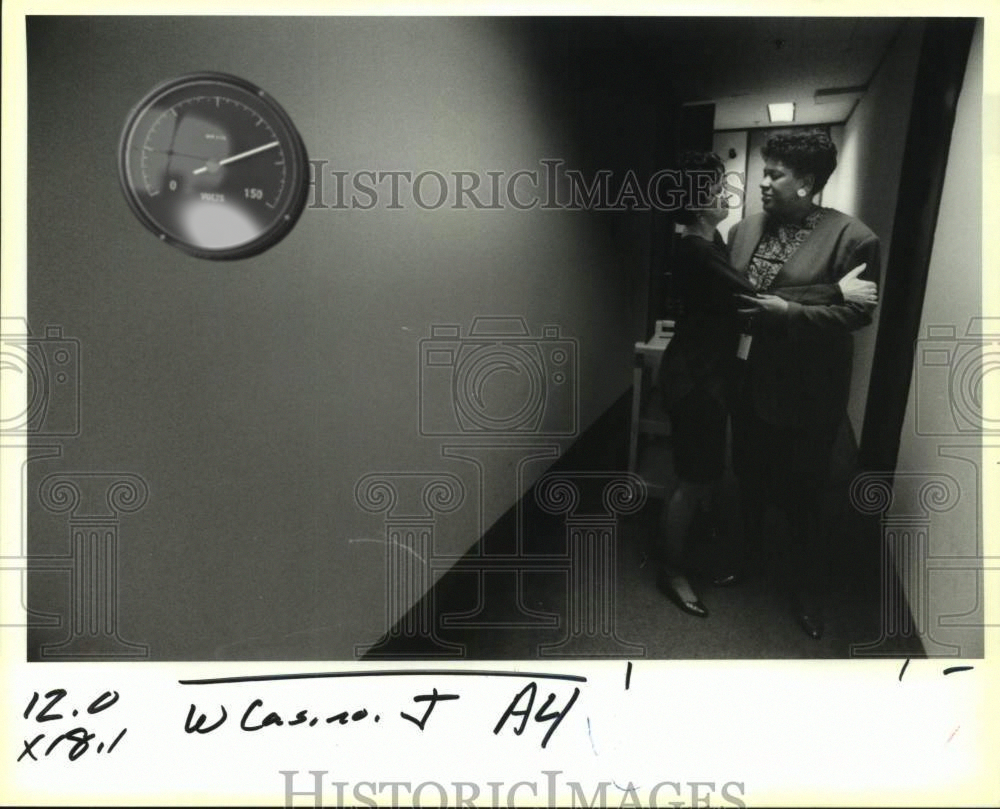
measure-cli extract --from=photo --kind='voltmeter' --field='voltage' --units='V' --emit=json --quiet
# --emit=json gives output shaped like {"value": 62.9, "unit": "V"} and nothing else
{"value": 115, "unit": "V"}
